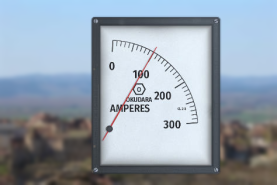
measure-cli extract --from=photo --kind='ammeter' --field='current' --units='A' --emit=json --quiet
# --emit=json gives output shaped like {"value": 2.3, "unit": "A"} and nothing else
{"value": 100, "unit": "A"}
